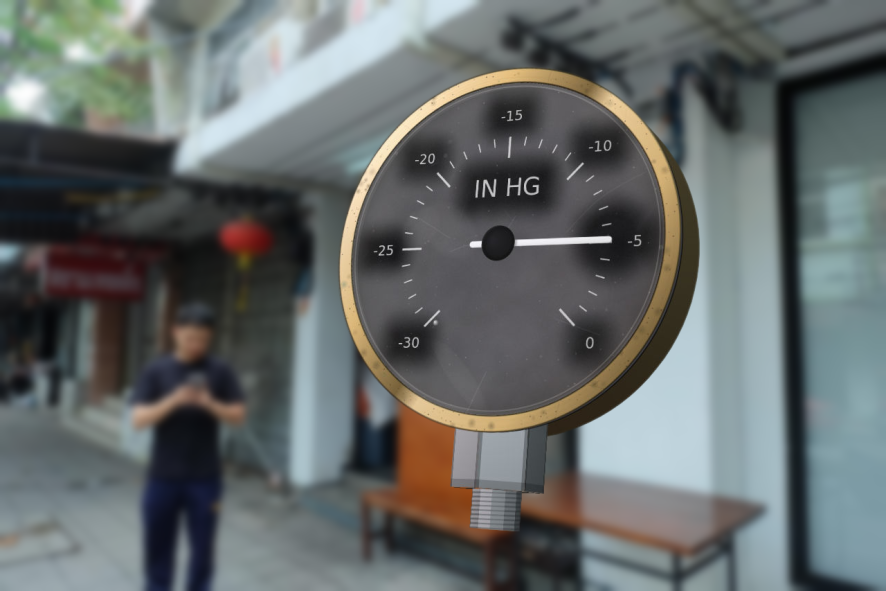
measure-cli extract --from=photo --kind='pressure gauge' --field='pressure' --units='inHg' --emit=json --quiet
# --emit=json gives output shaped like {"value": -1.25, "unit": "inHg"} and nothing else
{"value": -5, "unit": "inHg"}
